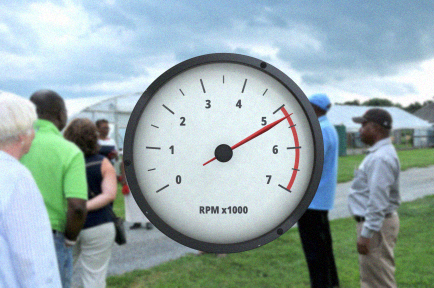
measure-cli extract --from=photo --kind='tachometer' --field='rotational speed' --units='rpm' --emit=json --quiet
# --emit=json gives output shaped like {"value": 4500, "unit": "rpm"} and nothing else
{"value": 5250, "unit": "rpm"}
